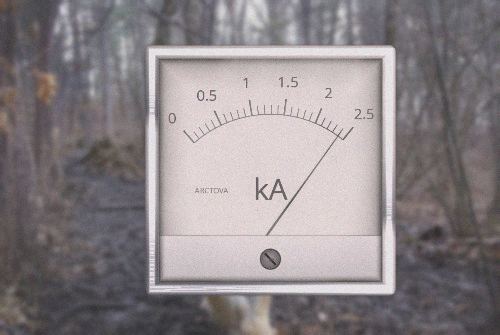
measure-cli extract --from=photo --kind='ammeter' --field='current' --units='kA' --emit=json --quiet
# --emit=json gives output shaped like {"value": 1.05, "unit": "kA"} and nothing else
{"value": 2.4, "unit": "kA"}
